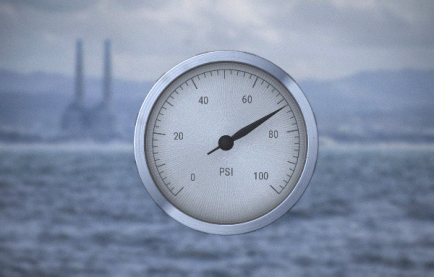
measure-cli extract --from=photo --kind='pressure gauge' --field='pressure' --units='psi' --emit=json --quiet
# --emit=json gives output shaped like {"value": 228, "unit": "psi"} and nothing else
{"value": 72, "unit": "psi"}
